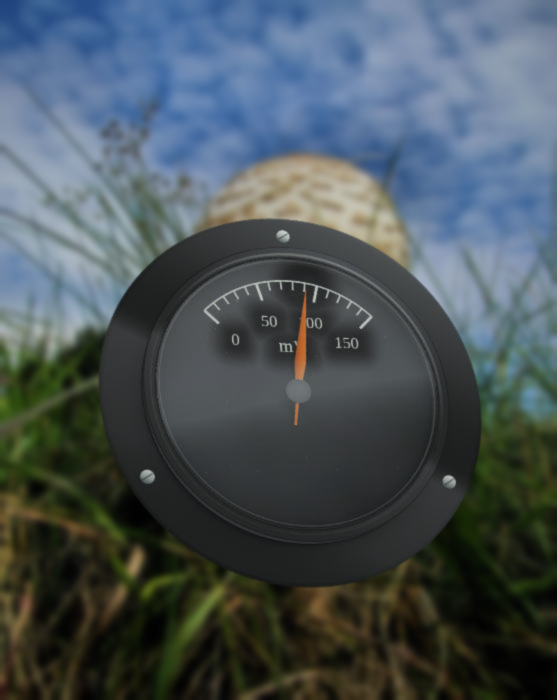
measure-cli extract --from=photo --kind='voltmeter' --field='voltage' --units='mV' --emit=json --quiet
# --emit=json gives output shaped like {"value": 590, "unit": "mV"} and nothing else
{"value": 90, "unit": "mV"}
